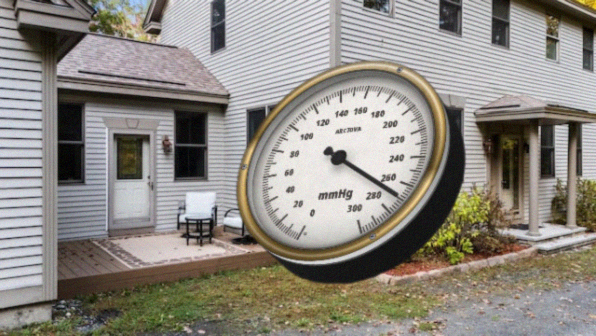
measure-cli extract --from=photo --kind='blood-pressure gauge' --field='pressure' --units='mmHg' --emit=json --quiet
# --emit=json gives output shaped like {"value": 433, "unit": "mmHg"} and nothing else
{"value": 270, "unit": "mmHg"}
